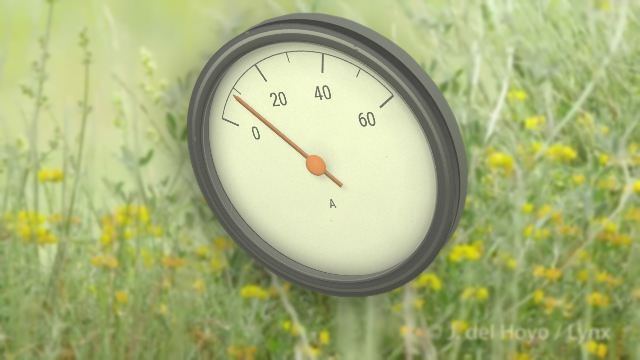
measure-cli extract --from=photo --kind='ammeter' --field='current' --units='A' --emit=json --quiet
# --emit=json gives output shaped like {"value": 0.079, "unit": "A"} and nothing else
{"value": 10, "unit": "A"}
